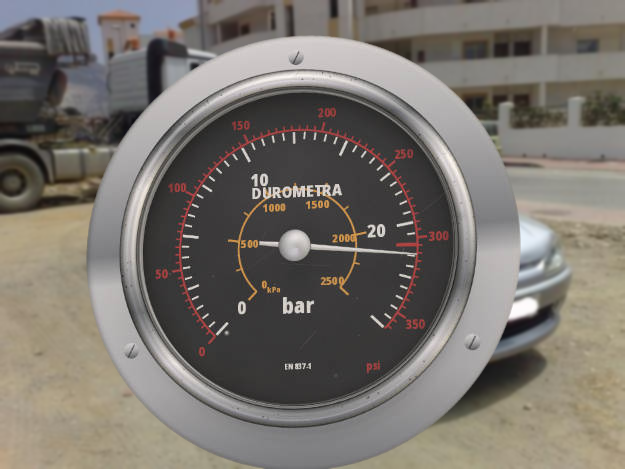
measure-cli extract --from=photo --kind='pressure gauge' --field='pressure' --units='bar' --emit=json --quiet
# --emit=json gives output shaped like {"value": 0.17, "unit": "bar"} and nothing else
{"value": 21.5, "unit": "bar"}
